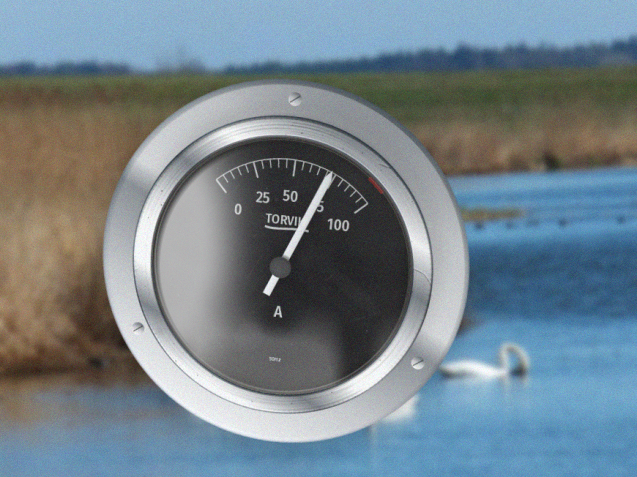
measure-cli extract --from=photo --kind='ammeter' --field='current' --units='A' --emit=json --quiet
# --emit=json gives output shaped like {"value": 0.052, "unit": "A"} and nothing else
{"value": 72.5, "unit": "A"}
